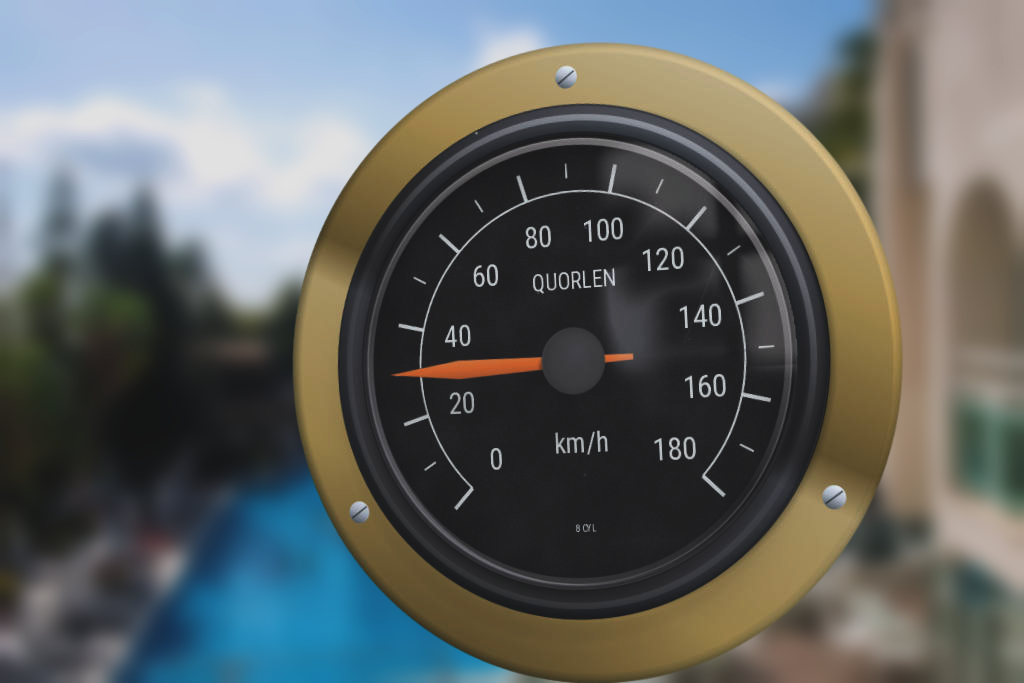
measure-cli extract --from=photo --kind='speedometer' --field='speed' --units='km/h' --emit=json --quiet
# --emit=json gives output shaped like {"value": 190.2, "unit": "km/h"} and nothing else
{"value": 30, "unit": "km/h"}
